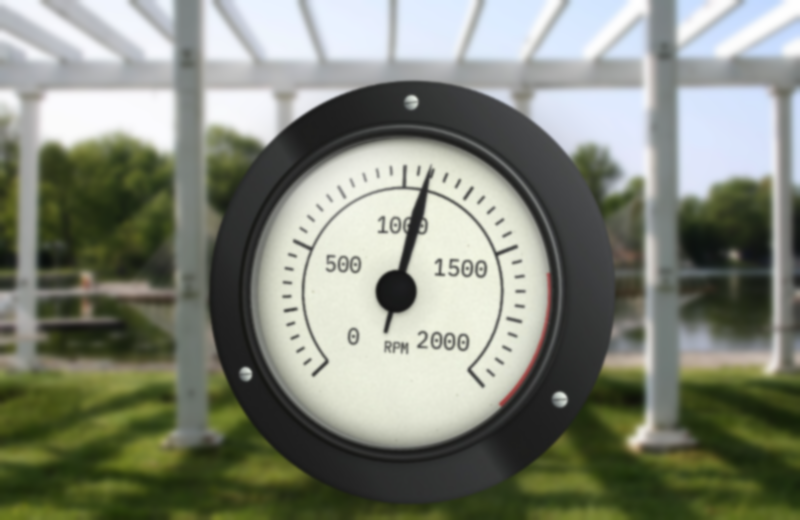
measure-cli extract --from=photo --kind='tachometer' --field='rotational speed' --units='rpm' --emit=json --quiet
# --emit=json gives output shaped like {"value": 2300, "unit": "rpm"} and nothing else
{"value": 1100, "unit": "rpm"}
